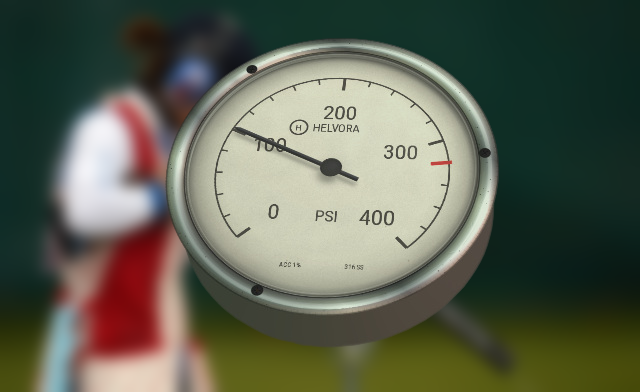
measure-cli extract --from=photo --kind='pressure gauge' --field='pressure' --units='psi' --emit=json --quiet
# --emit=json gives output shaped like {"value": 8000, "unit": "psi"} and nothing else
{"value": 100, "unit": "psi"}
